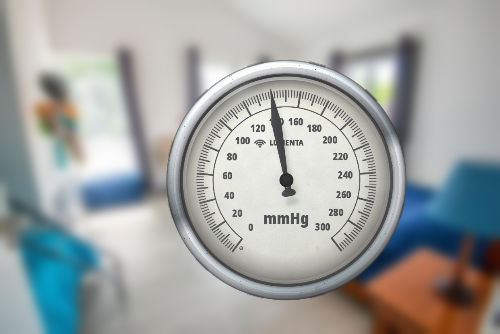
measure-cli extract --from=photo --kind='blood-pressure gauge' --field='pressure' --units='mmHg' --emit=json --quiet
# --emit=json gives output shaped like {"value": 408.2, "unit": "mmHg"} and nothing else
{"value": 140, "unit": "mmHg"}
